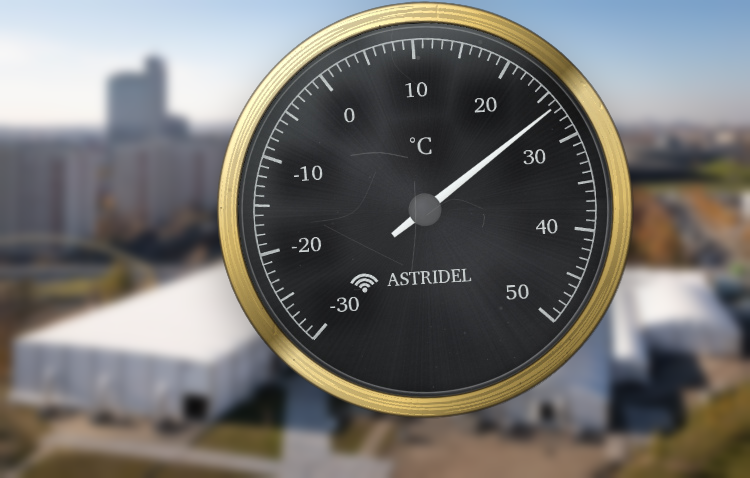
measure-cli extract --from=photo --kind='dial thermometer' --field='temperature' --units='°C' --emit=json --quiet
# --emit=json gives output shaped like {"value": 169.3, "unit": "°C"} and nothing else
{"value": 26.5, "unit": "°C"}
